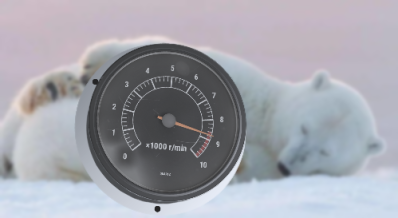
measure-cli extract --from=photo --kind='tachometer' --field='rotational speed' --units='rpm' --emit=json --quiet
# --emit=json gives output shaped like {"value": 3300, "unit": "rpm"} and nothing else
{"value": 8800, "unit": "rpm"}
